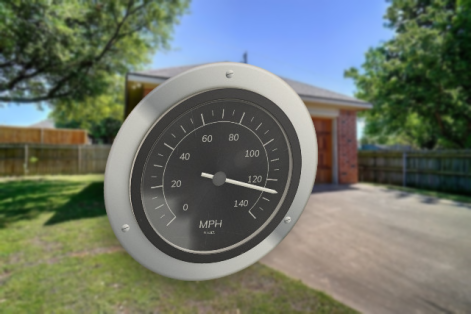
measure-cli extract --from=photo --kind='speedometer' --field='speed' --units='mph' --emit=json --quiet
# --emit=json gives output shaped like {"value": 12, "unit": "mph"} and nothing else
{"value": 125, "unit": "mph"}
